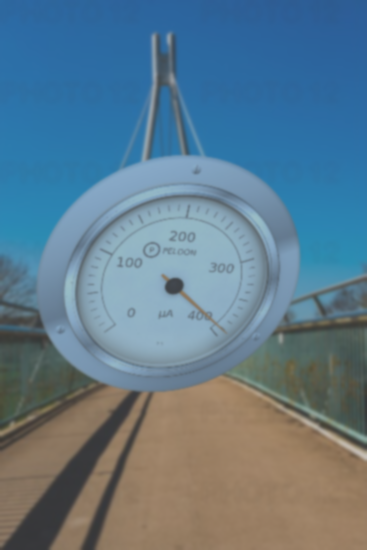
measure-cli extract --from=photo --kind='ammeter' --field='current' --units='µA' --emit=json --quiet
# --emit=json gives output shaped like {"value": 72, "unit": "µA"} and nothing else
{"value": 390, "unit": "µA"}
